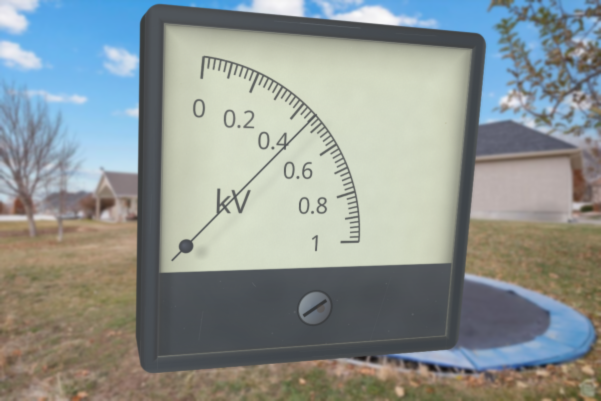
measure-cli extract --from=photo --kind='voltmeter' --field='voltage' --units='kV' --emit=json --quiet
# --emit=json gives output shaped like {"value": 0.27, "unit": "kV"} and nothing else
{"value": 0.46, "unit": "kV"}
